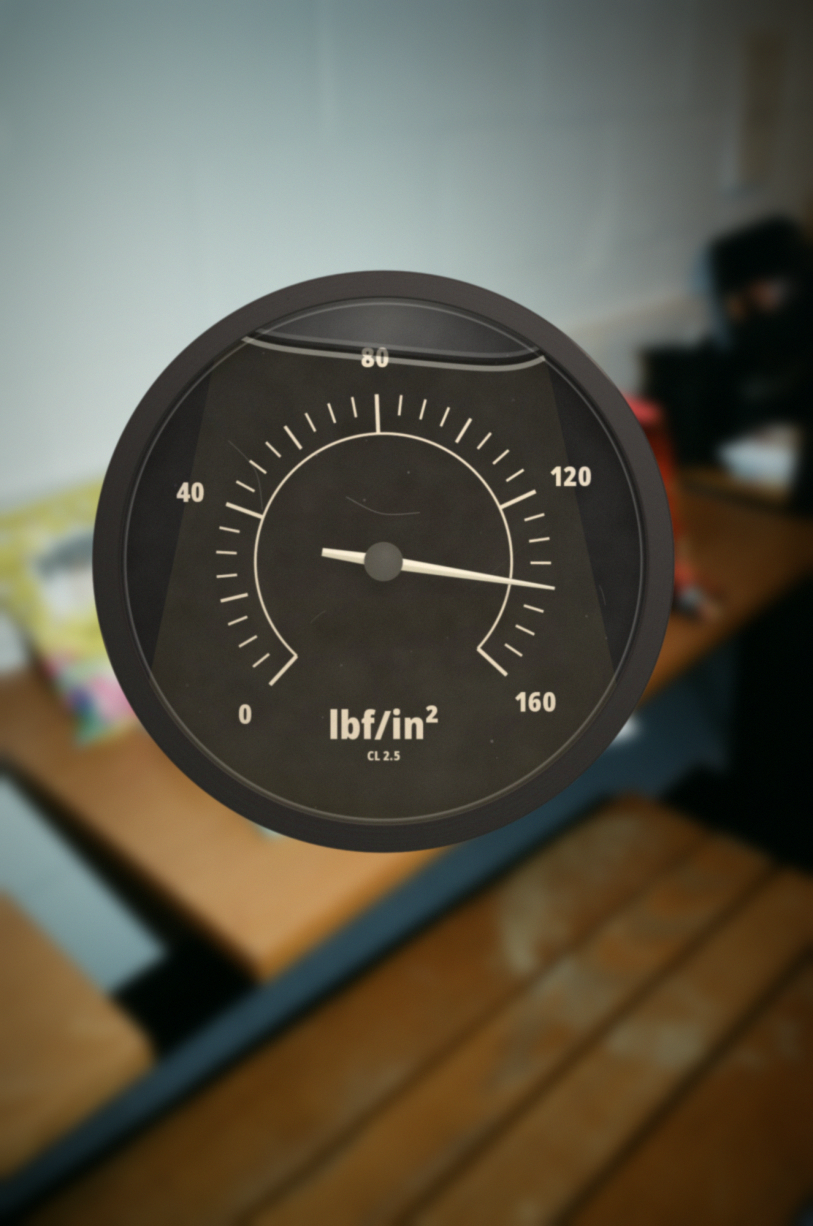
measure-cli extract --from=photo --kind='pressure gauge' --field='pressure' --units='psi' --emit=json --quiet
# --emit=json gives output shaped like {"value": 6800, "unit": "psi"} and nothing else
{"value": 140, "unit": "psi"}
